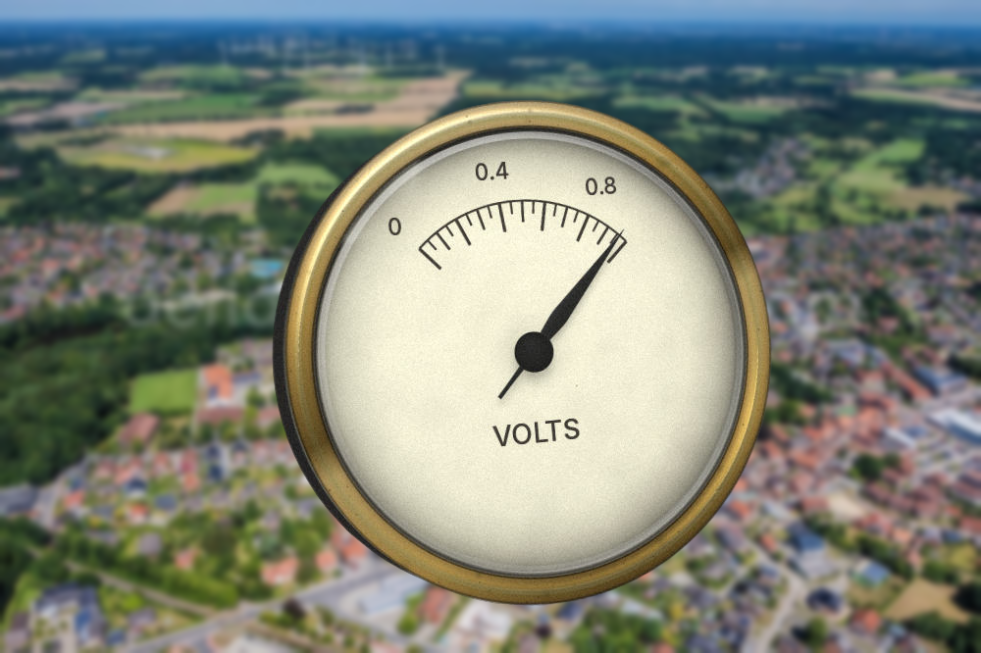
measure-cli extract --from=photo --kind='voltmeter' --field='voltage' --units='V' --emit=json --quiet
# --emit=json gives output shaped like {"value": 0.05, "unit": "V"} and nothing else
{"value": 0.95, "unit": "V"}
